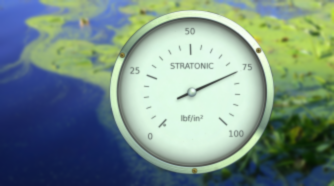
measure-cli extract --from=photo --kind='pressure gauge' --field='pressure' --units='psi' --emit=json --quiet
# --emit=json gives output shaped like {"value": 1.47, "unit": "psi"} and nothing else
{"value": 75, "unit": "psi"}
